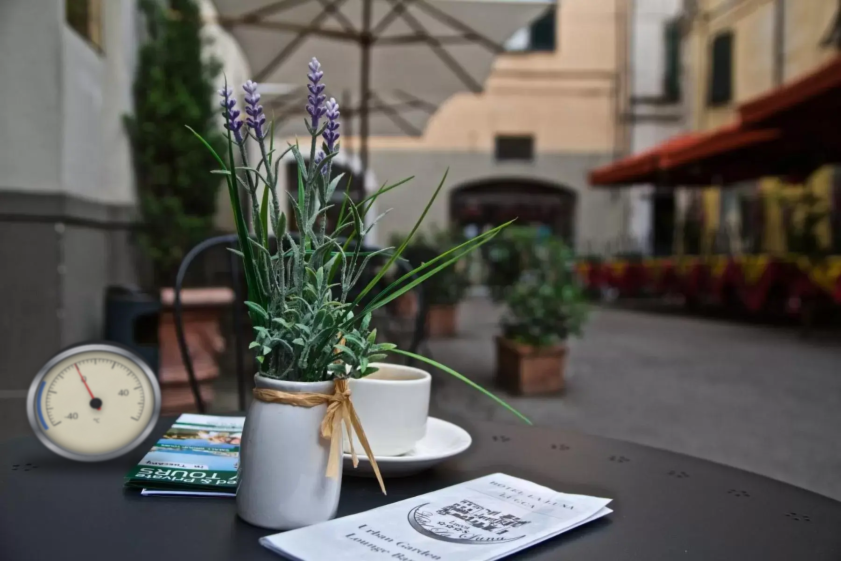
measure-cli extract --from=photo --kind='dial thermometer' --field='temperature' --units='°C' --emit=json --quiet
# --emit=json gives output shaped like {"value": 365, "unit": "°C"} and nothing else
{"value": 0, "unit": "°C"}
